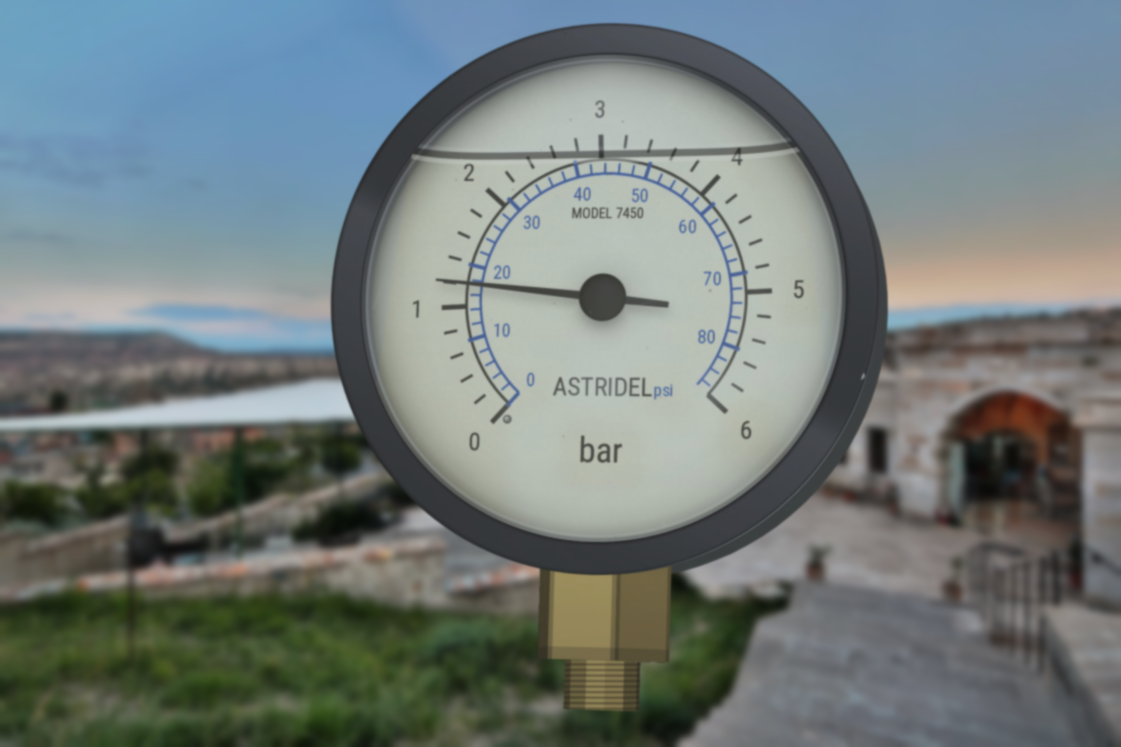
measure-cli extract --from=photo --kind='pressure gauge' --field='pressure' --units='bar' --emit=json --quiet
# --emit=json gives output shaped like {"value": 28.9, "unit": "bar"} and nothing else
{"value": 1.2, "unit": "bar"}
